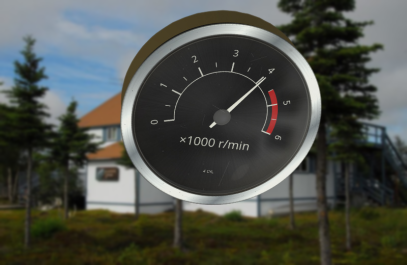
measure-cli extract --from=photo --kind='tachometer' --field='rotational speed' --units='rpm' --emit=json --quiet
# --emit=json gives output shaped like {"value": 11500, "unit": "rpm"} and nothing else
{"value": 4000, "unit": "rpm"}
